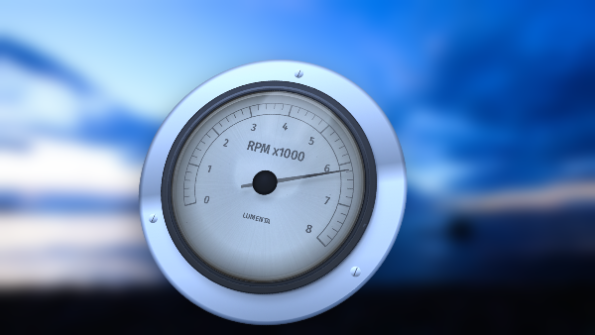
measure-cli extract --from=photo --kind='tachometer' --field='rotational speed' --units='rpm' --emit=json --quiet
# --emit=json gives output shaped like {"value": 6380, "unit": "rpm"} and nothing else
{"value": 6200, "unit": "rpm"}
